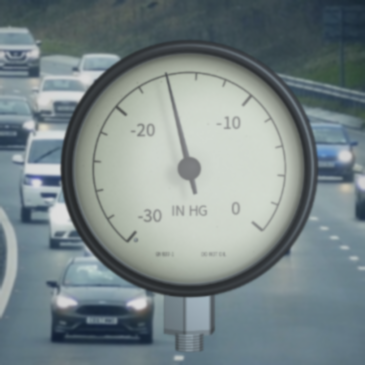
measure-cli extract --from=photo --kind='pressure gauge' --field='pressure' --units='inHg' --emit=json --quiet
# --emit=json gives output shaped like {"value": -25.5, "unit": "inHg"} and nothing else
{"value": -16, "unit": "inHg"}
